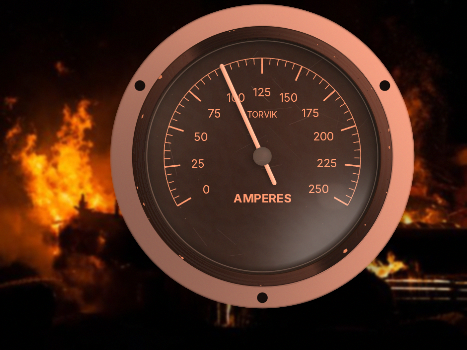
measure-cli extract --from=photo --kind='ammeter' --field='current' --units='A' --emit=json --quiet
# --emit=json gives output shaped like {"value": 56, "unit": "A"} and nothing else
{"value": 100, "unit": "A"}
